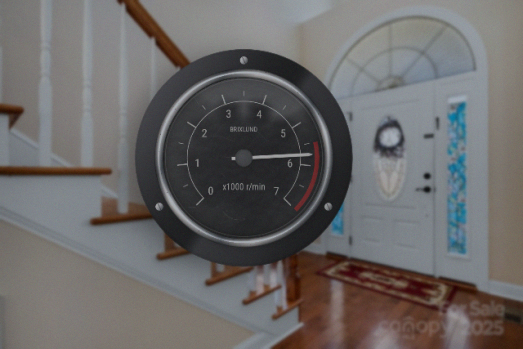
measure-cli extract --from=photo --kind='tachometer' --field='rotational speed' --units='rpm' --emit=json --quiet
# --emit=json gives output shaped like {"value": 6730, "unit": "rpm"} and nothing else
{"value": 5750, "unit": "rpm"}
